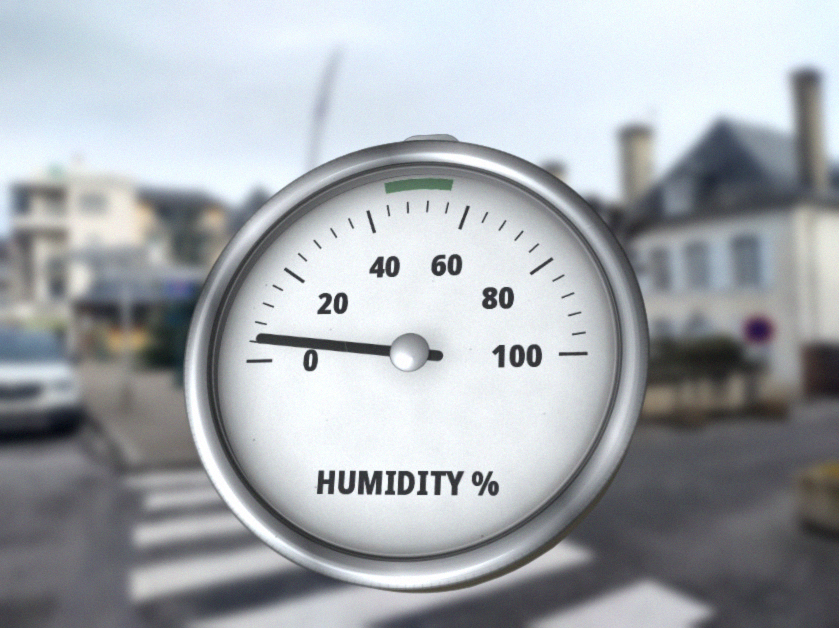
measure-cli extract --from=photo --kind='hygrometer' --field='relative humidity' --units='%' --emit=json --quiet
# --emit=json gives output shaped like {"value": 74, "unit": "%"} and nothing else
{"value": 4, "unit": "%"}
